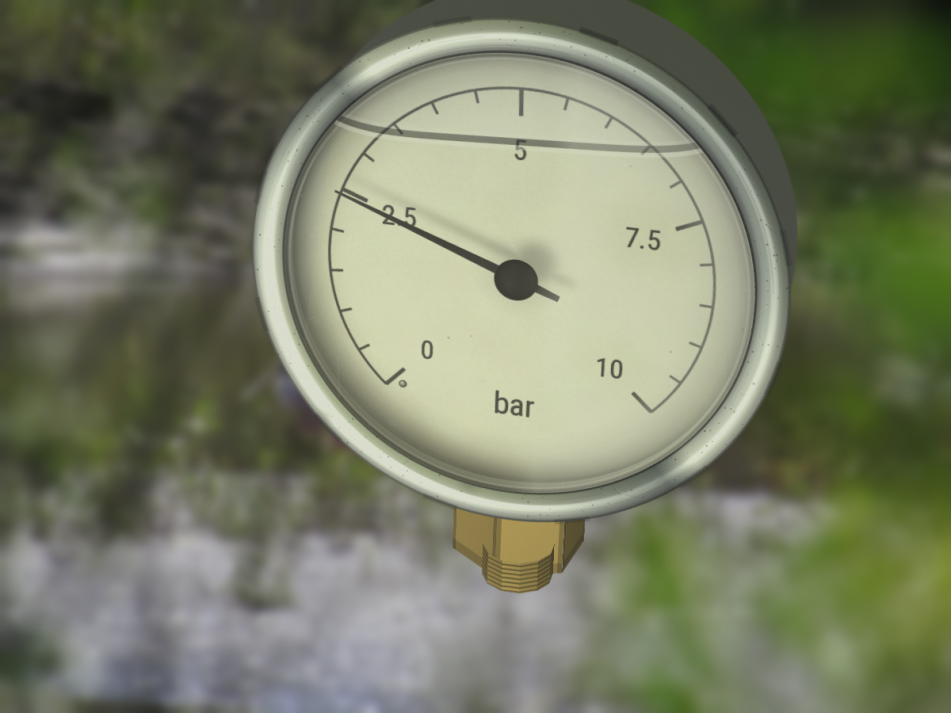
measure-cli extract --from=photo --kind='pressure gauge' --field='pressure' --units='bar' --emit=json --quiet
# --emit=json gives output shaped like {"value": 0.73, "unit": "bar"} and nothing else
{"value": 2.5, "unit": "bar"}
